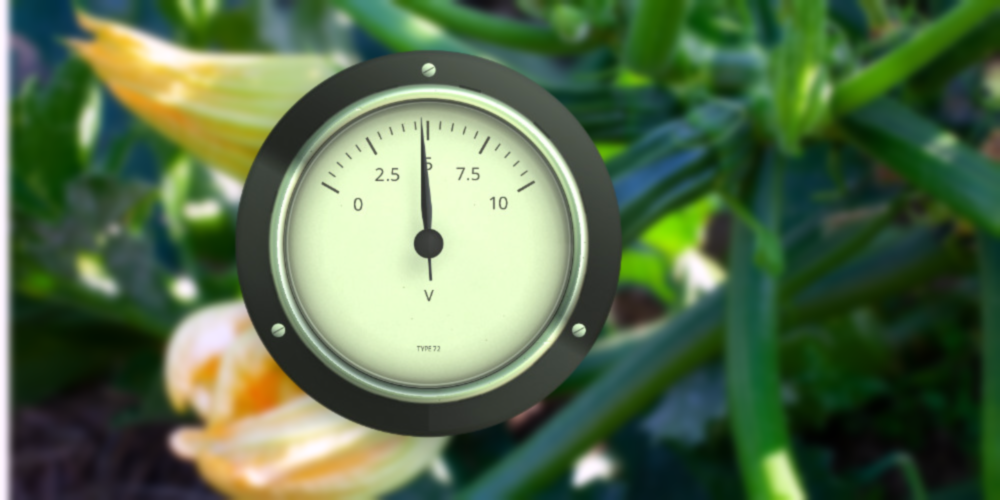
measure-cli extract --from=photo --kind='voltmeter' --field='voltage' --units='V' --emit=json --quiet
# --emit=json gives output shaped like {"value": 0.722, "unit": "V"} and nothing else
{"value": 4.75, "unit": "V"}
